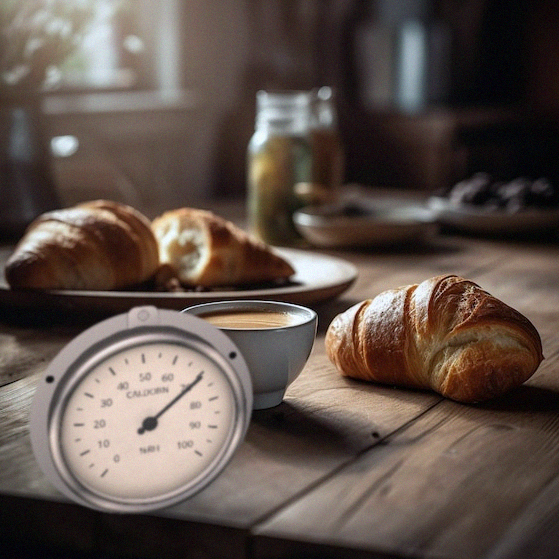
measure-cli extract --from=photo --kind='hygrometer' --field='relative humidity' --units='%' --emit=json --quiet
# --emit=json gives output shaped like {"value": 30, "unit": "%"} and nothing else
{"value": 70, "unit": "%"}
